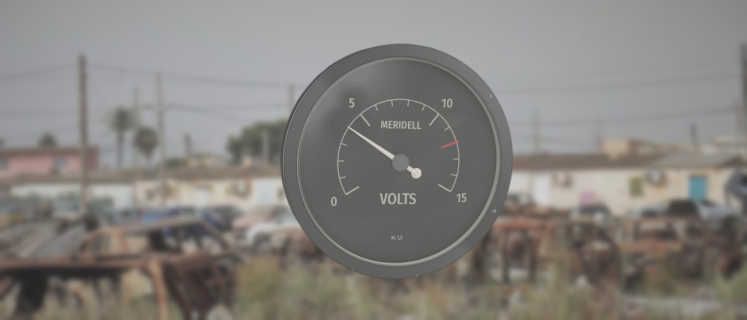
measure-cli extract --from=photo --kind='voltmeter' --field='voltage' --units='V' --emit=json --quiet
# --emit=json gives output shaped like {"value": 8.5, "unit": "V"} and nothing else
{"value": 4, "unit": "V"}
